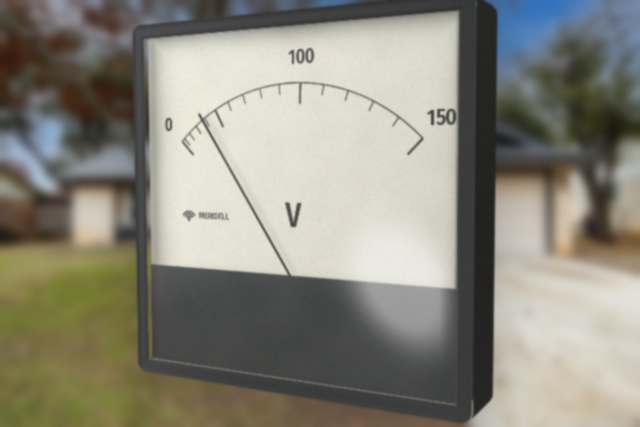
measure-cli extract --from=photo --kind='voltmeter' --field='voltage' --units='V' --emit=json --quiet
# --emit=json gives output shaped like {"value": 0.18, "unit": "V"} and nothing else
{"value": 40, "unit": "V"}
